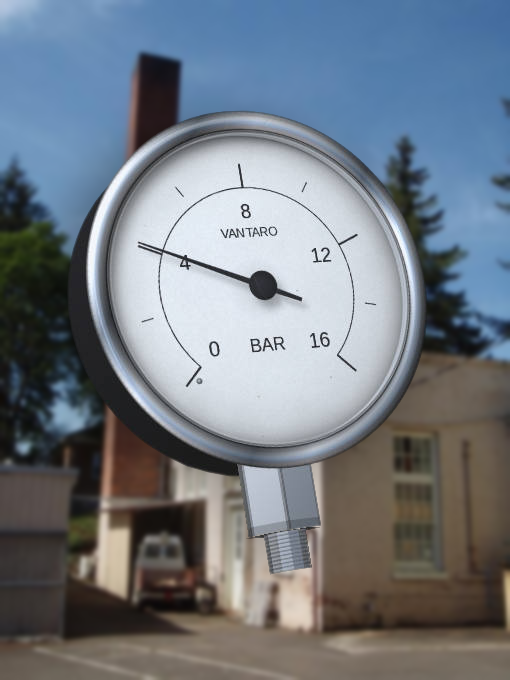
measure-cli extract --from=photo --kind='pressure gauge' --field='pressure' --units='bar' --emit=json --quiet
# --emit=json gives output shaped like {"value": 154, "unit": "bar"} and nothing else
{"value": 4, "unit": "bar"}
